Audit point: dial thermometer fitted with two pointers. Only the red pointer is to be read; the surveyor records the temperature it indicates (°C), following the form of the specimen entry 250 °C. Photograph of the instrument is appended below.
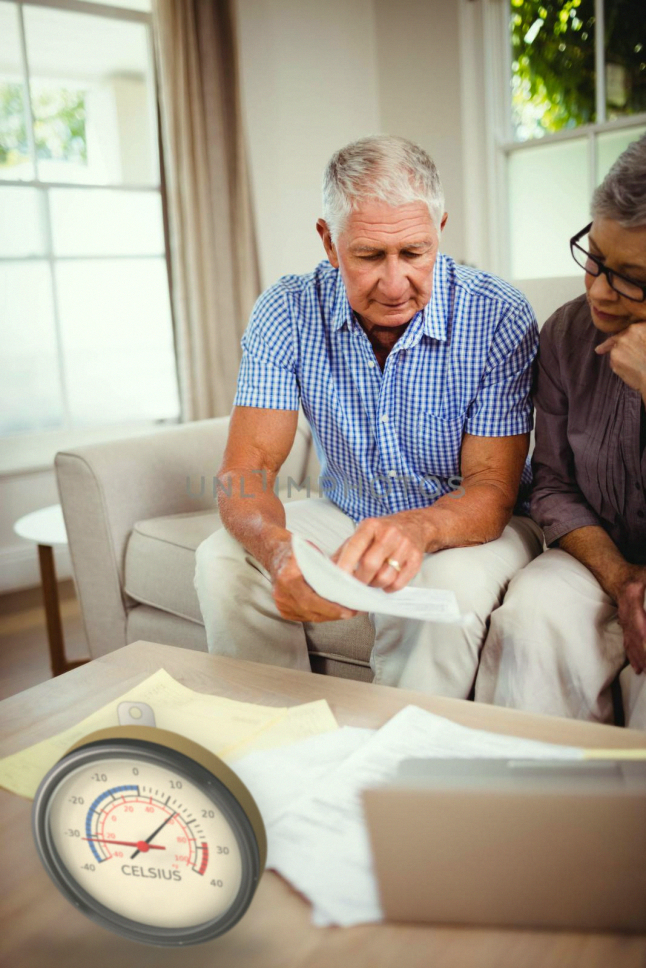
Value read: -30 °C
